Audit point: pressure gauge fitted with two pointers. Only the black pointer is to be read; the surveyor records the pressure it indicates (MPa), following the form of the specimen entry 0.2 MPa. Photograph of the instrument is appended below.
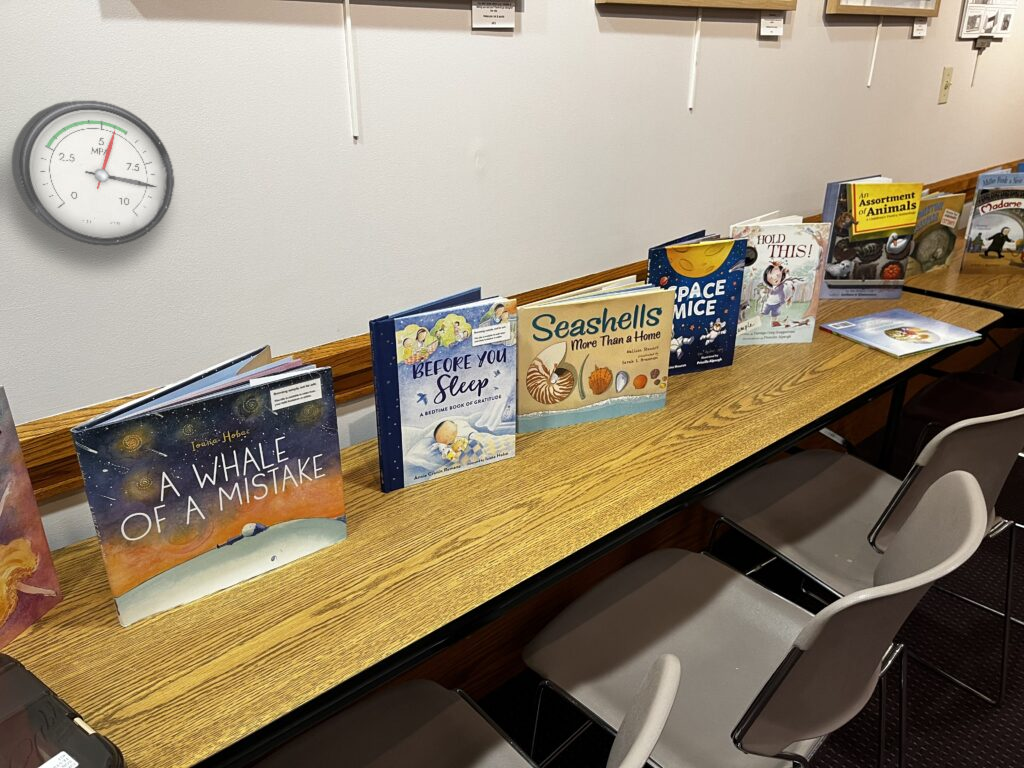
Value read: 8.5 MPa
